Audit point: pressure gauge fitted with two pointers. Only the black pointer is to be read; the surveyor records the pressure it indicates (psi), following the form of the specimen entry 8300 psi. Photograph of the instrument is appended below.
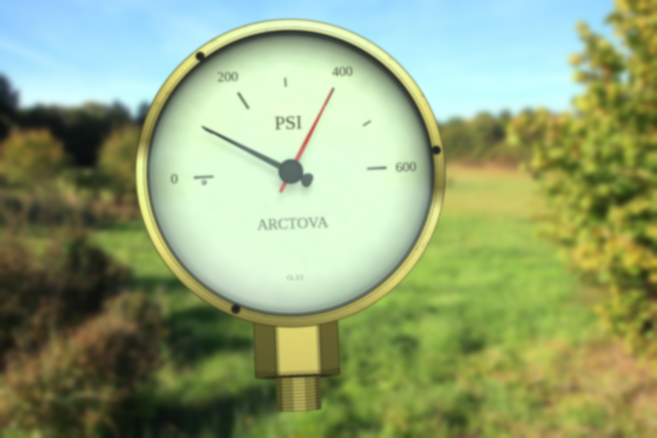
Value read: 100 psi
